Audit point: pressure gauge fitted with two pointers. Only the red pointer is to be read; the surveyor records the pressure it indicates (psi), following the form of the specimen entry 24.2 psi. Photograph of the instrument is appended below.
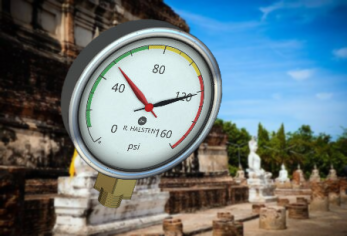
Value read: 50 psi
